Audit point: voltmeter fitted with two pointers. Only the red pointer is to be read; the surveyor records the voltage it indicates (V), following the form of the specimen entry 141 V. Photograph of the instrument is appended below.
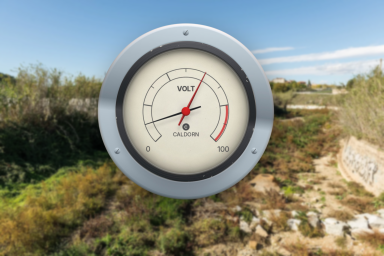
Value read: 60 V
